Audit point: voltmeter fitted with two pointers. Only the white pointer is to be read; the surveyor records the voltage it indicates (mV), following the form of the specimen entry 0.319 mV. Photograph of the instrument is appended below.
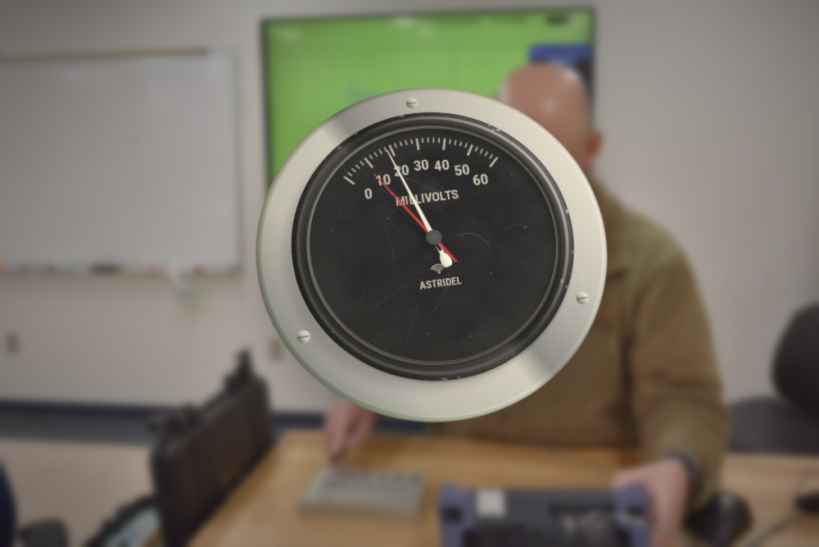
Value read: 18 mV
